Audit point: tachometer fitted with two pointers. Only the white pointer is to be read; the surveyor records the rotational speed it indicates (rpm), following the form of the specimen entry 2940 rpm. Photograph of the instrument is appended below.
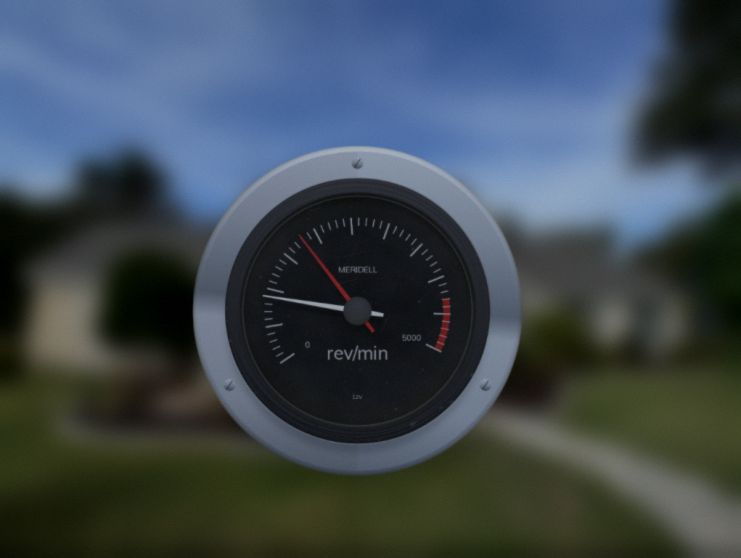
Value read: 900 rpm
